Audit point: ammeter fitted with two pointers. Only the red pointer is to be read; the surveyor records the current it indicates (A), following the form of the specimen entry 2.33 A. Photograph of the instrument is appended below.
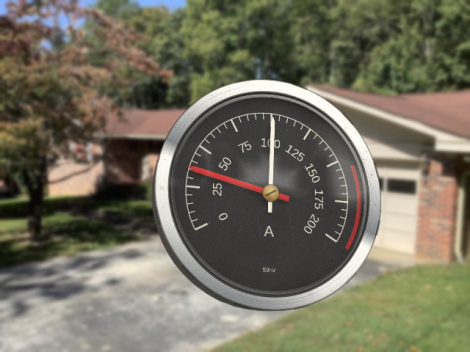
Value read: 35 A
